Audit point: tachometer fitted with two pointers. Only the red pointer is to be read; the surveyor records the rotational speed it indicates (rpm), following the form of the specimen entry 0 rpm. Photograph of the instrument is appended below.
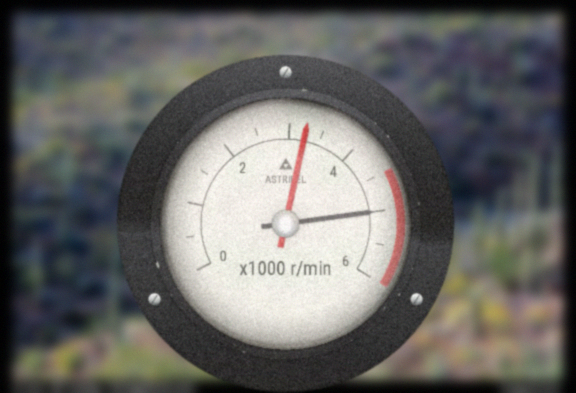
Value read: 3250 rpm
